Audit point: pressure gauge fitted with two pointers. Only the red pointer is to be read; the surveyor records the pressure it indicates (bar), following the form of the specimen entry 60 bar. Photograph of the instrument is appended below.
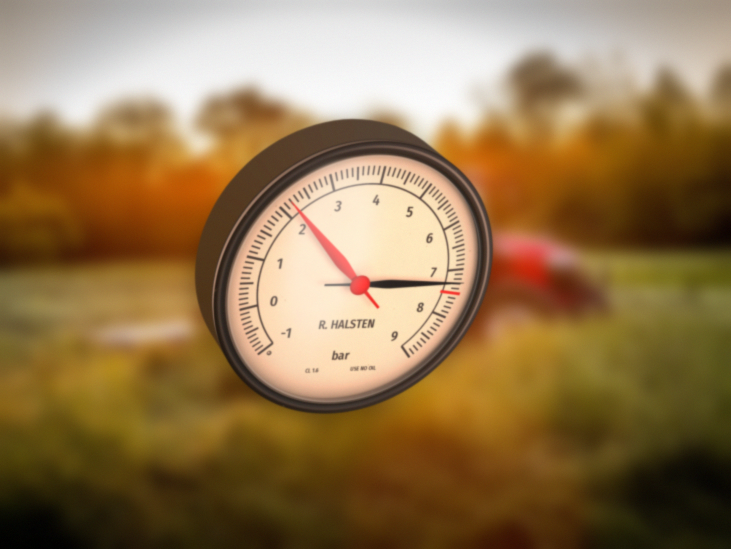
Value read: 2.2 bar
